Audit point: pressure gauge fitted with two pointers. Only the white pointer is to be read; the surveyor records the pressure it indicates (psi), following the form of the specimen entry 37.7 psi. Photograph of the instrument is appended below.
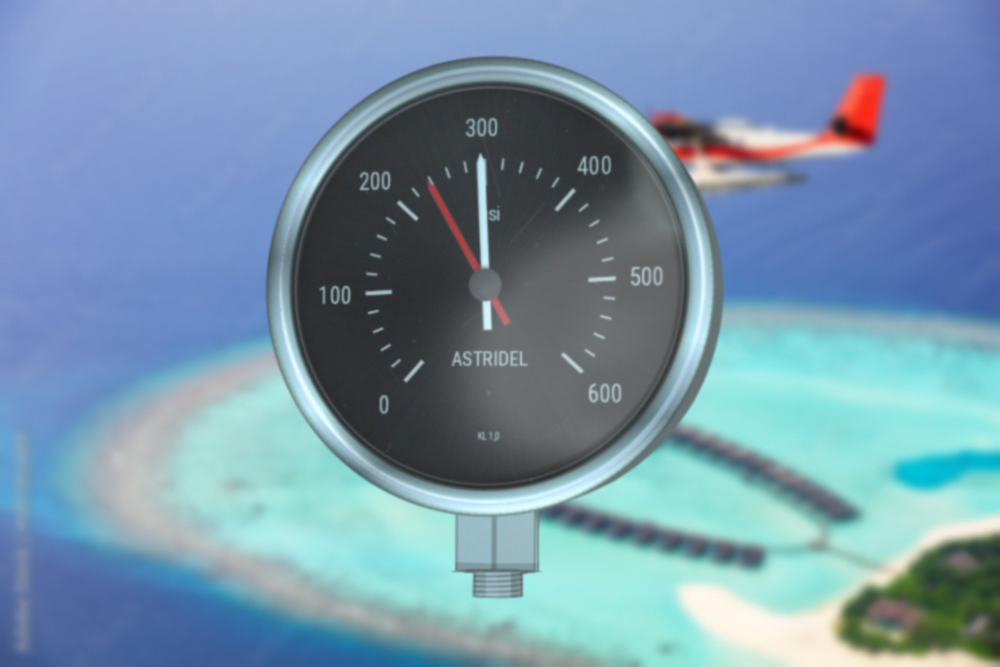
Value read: 300 psi
